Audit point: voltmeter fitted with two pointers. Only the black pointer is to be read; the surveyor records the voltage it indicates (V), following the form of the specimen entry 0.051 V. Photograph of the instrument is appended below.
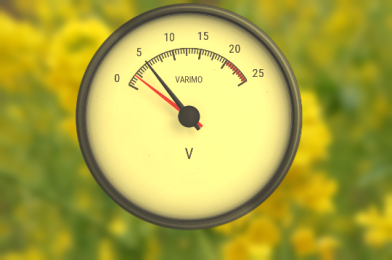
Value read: 5 V
